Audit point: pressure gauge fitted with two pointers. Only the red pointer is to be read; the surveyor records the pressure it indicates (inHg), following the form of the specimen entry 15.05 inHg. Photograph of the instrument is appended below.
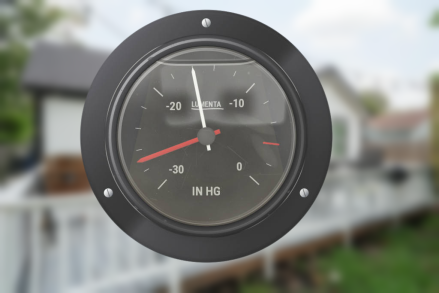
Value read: -27 inHg
